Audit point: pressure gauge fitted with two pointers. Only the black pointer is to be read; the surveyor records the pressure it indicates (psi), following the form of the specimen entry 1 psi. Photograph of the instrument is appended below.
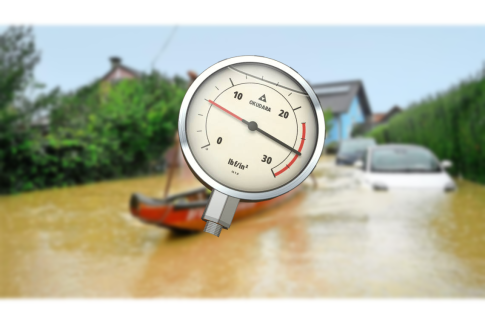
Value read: 26 psi
